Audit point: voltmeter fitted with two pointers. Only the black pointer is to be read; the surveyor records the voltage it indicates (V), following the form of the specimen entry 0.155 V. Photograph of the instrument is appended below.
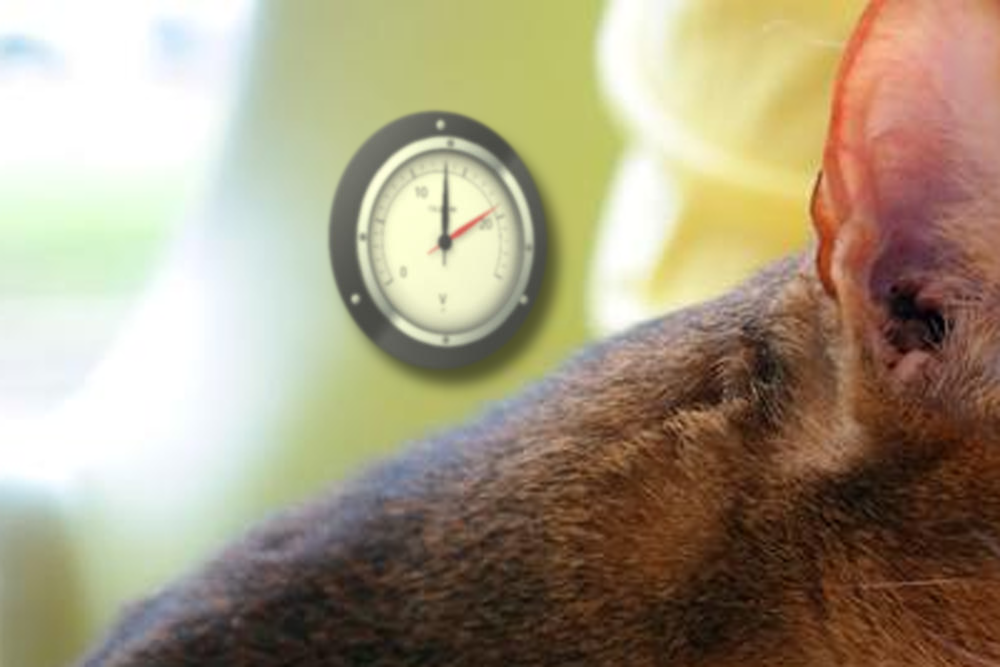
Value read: 13 V
